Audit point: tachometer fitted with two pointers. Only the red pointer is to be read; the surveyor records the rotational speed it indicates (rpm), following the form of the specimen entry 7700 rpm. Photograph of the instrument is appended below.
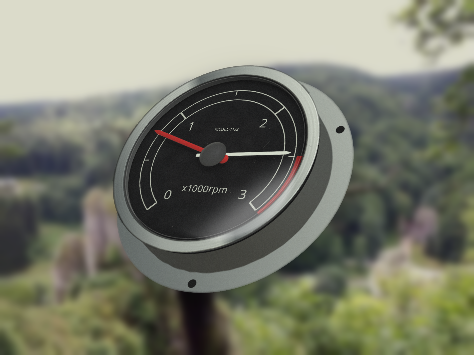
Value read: 750 rpm
